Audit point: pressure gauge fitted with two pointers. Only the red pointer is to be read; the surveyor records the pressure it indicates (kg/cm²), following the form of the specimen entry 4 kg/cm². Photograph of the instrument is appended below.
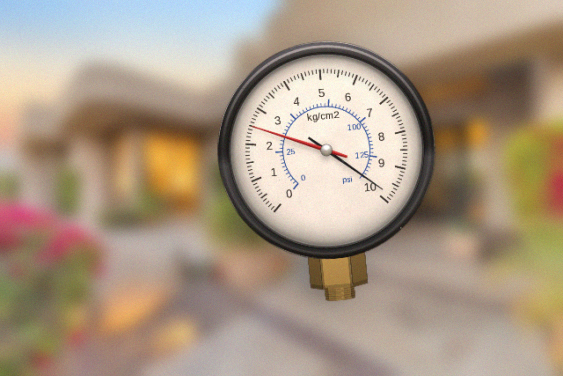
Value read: 2.5 kg/cm²
